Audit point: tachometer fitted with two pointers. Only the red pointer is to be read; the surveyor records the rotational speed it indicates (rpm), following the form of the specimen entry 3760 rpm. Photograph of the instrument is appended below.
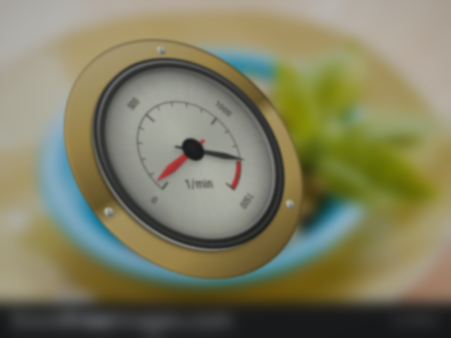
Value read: 50 rpm
